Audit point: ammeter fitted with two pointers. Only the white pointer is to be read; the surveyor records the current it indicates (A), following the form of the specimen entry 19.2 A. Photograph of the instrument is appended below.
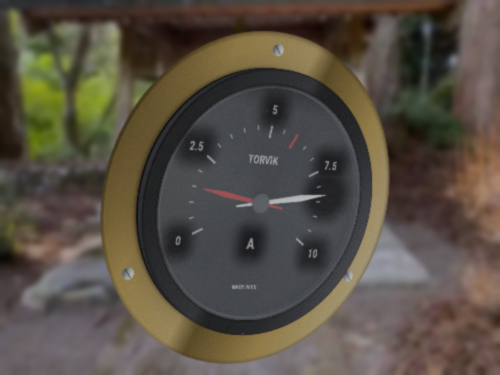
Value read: 8.25 A
